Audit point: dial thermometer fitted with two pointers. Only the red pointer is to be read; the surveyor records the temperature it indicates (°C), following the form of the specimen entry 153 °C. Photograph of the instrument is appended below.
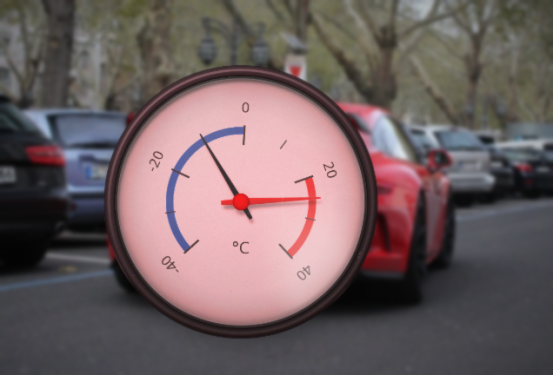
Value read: 25 °C
